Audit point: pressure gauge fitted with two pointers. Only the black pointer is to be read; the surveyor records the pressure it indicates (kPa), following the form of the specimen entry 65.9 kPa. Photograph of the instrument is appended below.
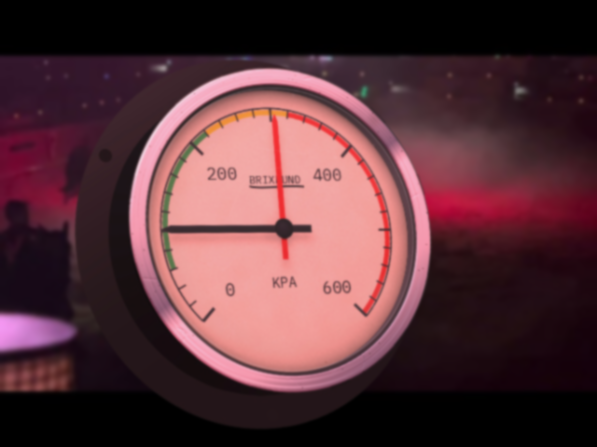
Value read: 100 kPa
